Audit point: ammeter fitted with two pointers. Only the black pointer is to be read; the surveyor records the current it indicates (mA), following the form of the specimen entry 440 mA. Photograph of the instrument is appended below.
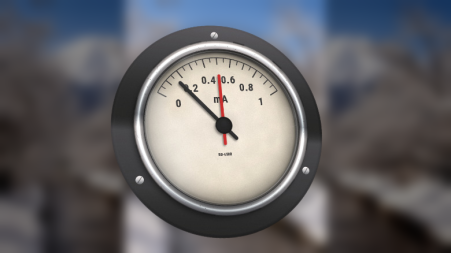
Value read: 0.15 mA
